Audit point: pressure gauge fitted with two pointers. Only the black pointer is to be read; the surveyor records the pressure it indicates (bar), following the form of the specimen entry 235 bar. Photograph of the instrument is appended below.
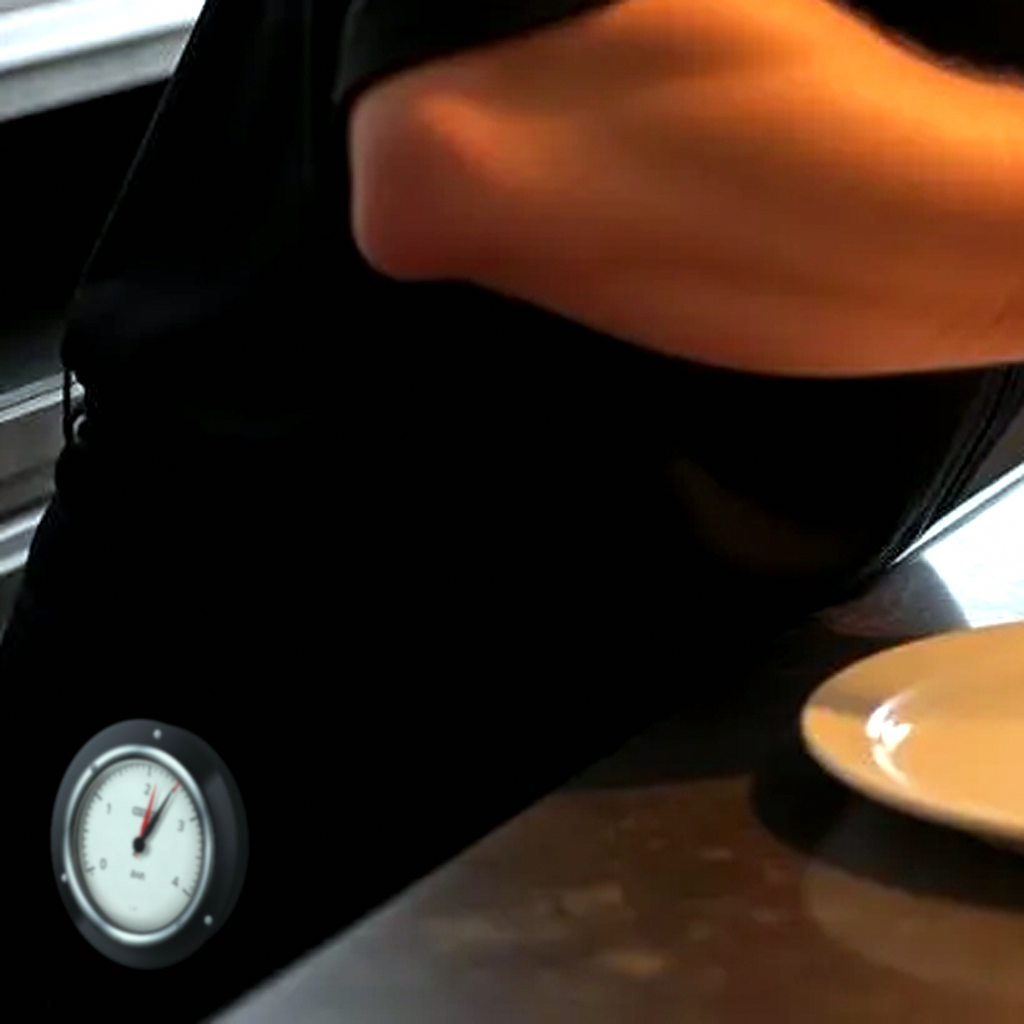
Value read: 2.5 bar
